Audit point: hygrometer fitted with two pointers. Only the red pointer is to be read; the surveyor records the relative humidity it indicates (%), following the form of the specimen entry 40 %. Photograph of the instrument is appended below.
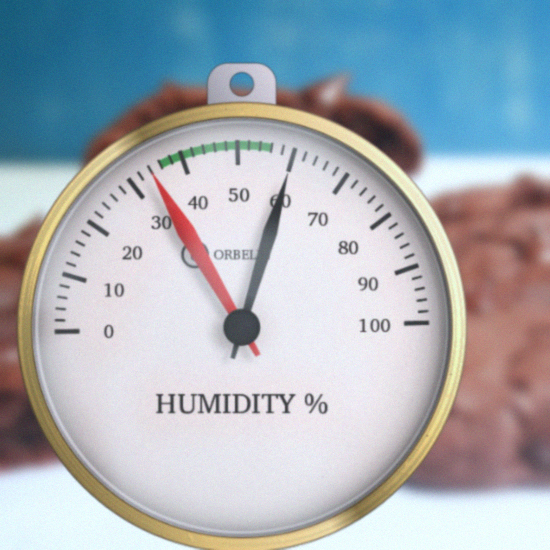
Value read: 34 %
